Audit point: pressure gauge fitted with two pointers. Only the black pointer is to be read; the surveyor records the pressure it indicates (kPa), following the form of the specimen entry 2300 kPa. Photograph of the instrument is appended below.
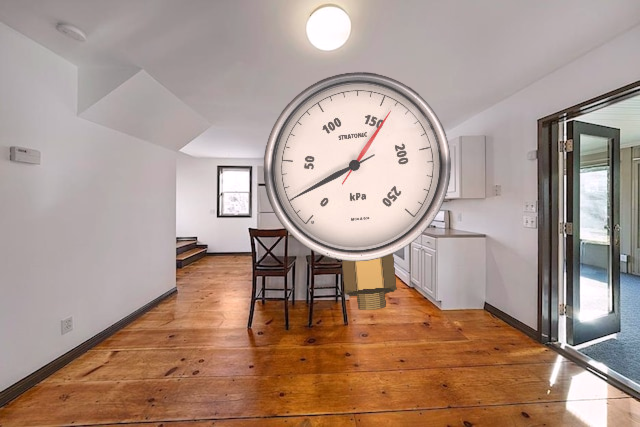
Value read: 20 kPa
